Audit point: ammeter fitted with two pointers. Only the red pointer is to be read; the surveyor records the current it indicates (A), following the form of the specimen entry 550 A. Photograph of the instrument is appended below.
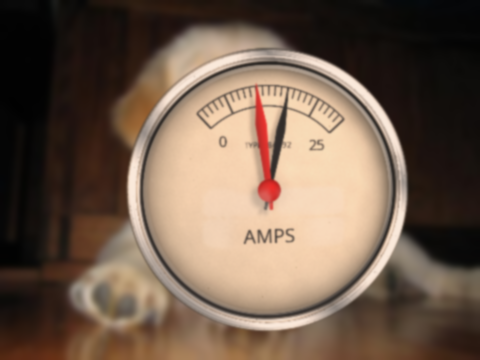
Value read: 10 A
